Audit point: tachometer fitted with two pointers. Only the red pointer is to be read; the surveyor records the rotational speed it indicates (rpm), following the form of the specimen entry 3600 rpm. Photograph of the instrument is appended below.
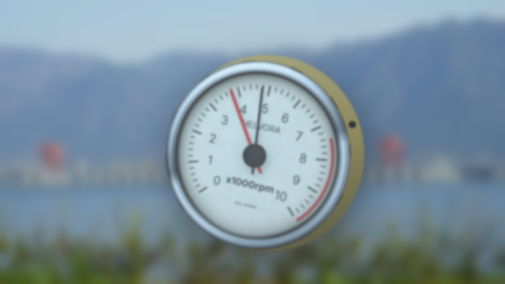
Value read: 3800 rpm
